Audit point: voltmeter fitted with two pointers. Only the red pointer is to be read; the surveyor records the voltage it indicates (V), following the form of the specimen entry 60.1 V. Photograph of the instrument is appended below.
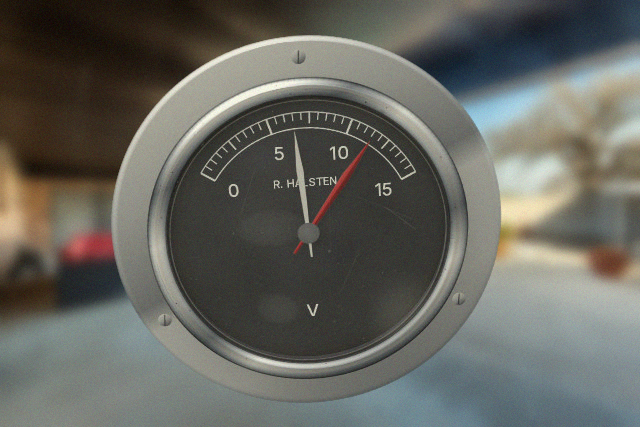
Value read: 11.5 V
